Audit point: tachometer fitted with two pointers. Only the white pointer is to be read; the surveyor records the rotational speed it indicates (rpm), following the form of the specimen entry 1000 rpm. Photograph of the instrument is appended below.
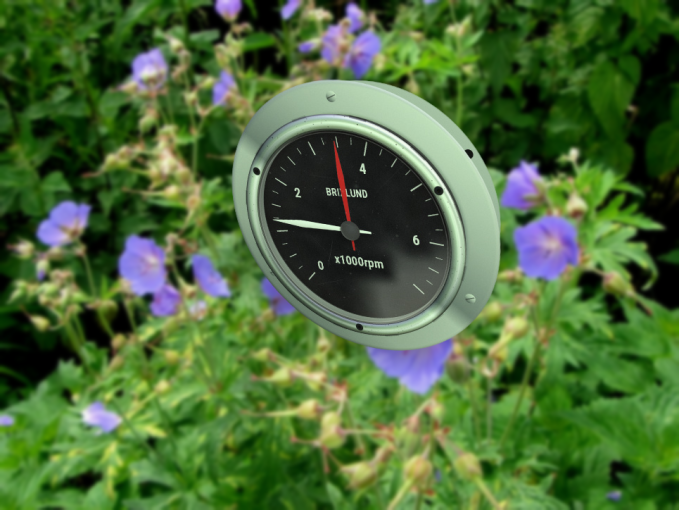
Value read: 1250 rpm
